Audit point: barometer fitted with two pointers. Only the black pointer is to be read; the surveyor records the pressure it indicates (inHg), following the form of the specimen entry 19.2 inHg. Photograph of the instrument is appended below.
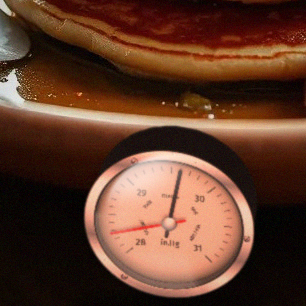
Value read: 29.6 inHg
